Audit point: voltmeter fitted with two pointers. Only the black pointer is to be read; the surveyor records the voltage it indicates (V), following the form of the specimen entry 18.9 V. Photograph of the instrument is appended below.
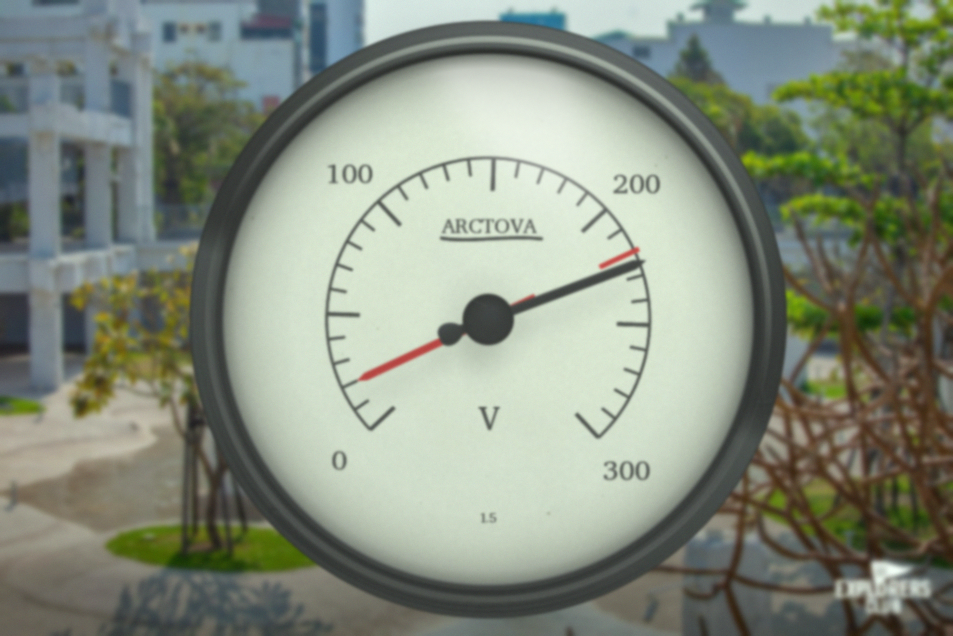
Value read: 225 V
